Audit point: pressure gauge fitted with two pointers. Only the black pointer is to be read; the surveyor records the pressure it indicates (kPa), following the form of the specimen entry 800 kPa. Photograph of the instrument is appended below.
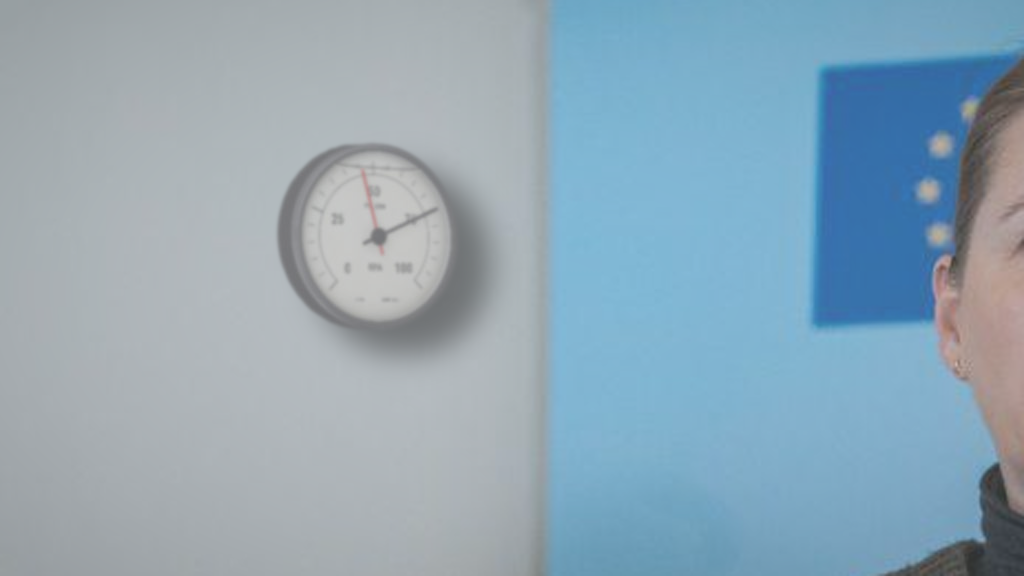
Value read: 75 kPa
